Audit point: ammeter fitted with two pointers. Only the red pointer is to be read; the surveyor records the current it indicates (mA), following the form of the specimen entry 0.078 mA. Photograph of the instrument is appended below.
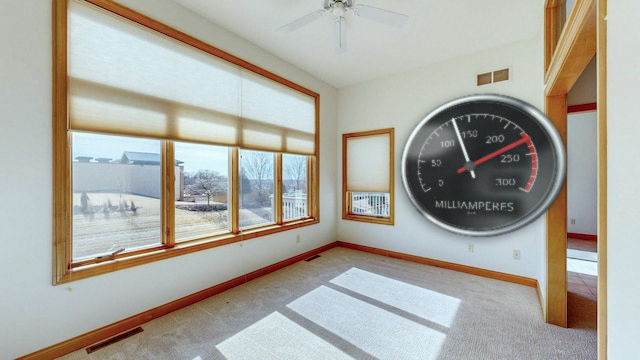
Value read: 230 mA
